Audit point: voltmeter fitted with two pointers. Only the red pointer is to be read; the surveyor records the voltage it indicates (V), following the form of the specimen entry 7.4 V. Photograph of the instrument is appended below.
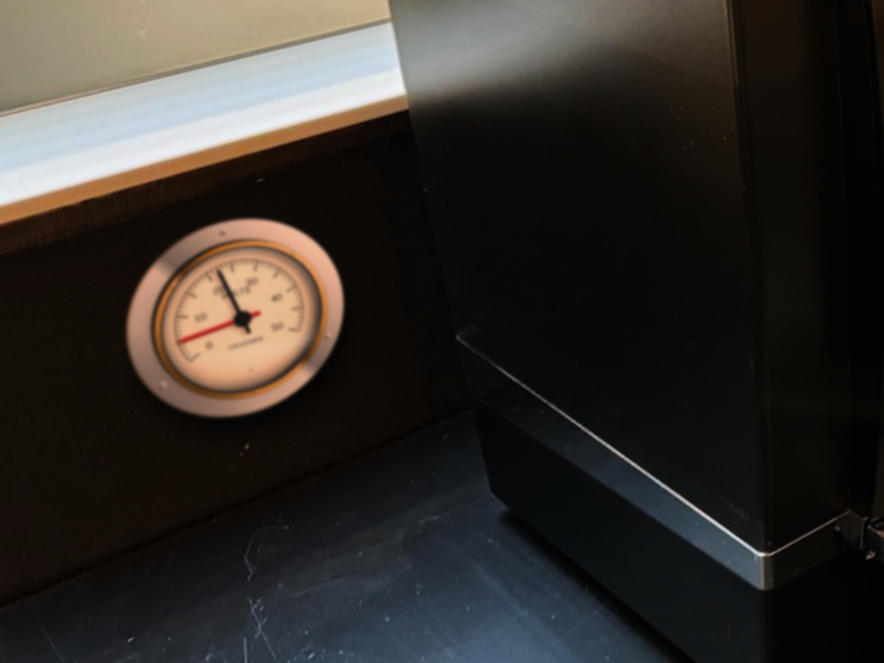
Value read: 5 V
